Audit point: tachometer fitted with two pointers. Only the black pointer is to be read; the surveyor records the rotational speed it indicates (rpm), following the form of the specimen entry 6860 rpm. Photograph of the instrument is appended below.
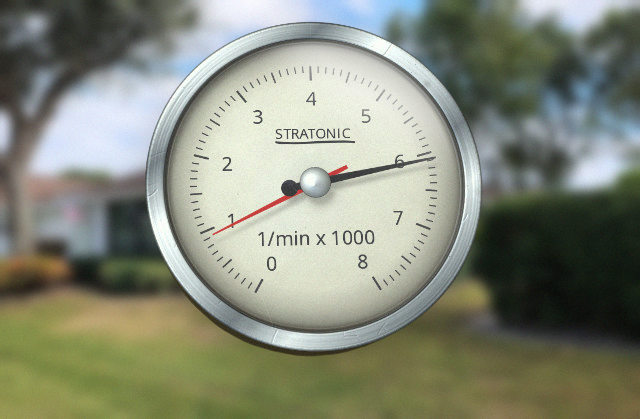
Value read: 6100 rpm
